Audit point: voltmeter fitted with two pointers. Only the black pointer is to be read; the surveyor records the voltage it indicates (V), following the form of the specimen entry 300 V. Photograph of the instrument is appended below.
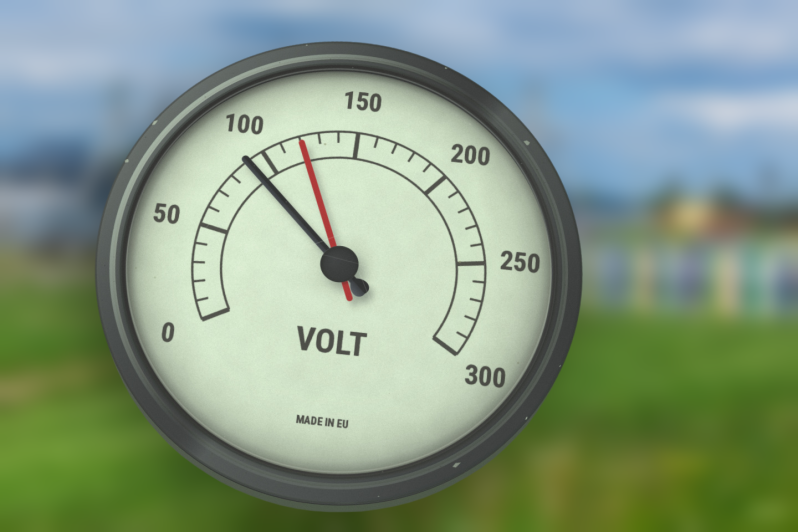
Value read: 90 V
